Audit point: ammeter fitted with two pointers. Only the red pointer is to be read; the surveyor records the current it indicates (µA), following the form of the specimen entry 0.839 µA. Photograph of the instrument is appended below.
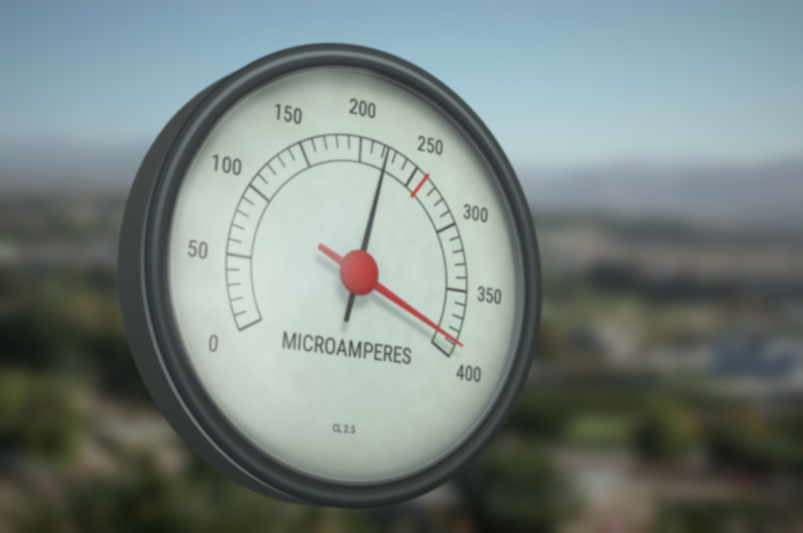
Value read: 390 µA
